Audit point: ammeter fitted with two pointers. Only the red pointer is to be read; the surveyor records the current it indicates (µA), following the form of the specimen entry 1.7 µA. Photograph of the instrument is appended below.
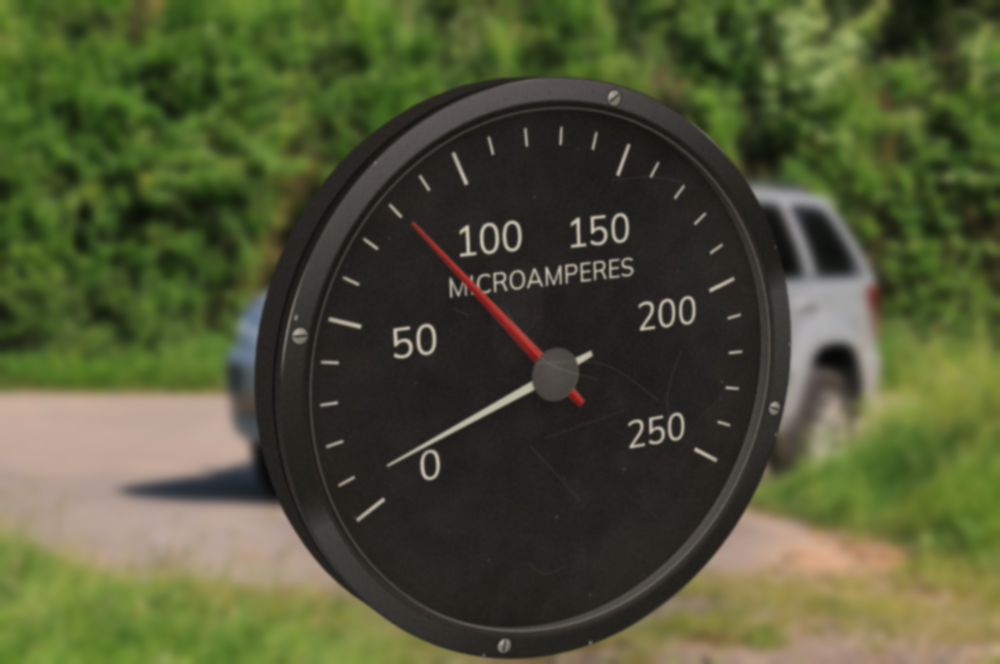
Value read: 80 µA
